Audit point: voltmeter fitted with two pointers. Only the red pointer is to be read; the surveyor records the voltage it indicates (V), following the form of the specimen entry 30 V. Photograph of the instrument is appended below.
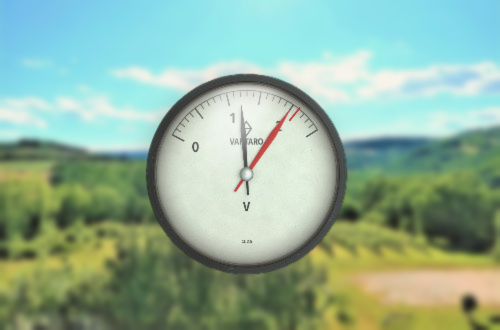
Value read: 2 V
